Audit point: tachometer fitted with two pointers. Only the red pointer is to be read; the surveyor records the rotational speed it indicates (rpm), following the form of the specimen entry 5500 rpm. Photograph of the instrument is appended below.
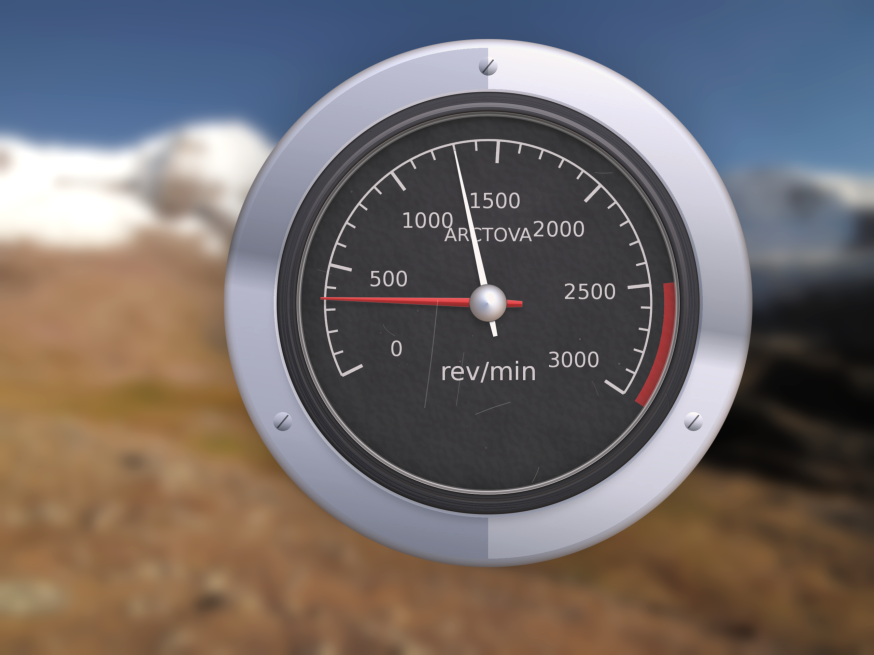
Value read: 350 rpm
